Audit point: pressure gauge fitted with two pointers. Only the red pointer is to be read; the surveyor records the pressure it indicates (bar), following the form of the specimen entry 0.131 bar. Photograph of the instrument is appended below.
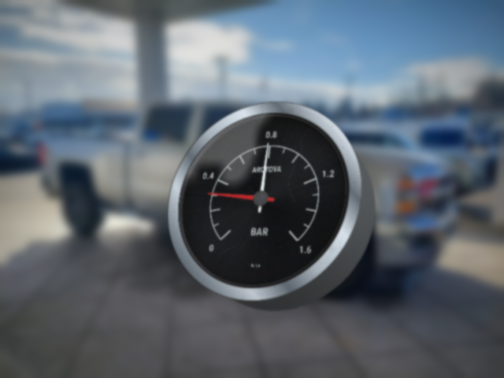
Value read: 0.3 bar
